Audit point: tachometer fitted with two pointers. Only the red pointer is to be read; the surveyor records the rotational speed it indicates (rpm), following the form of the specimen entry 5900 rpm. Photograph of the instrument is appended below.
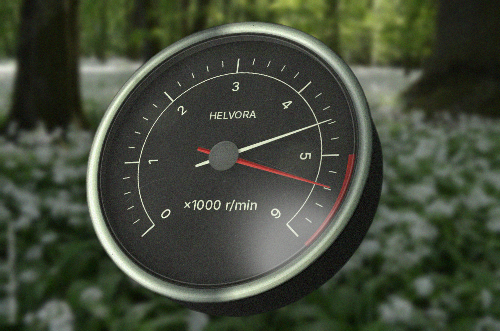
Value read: 5400 rpm
